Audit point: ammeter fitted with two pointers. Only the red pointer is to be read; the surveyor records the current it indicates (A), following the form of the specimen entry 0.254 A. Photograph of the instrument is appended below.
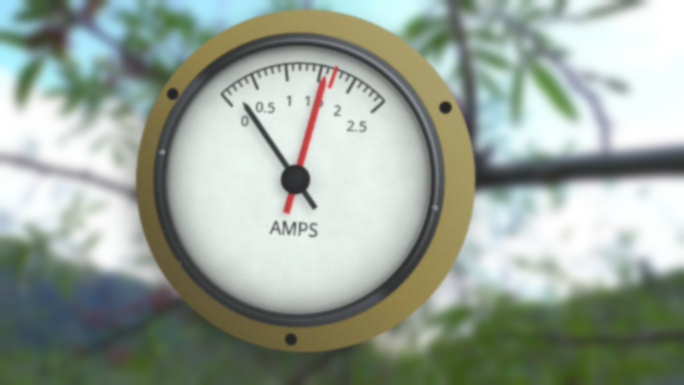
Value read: 1.6 A
